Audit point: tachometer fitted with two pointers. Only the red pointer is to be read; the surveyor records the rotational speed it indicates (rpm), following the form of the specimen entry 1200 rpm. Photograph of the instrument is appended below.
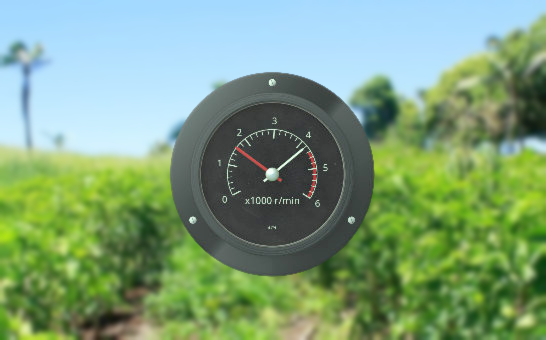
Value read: 1600 rpm
